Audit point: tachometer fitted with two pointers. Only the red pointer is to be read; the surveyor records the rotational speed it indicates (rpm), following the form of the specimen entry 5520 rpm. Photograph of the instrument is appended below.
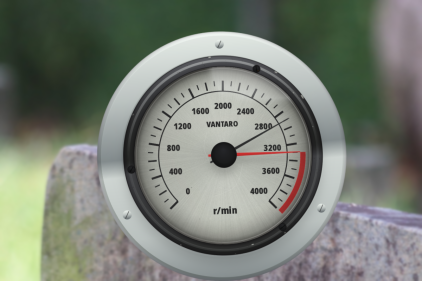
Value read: 3300 rpm
